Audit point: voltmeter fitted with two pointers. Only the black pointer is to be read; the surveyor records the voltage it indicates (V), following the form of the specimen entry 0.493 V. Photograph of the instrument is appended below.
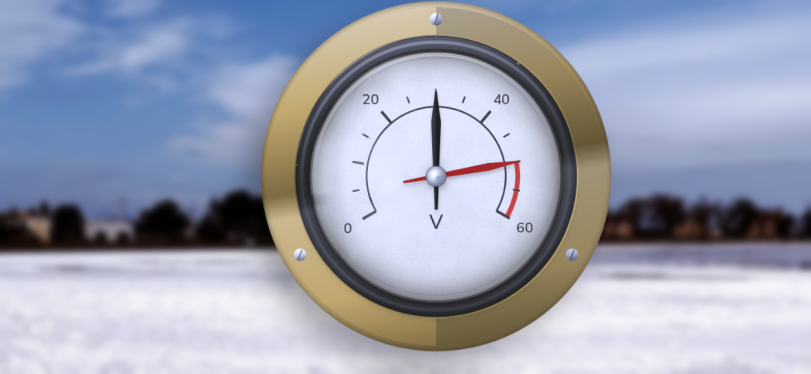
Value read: 30 V
